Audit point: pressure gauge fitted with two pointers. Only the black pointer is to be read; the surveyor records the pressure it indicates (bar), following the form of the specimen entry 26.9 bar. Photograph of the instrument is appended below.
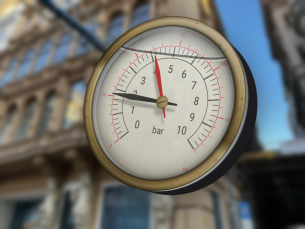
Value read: 1.8 bar
